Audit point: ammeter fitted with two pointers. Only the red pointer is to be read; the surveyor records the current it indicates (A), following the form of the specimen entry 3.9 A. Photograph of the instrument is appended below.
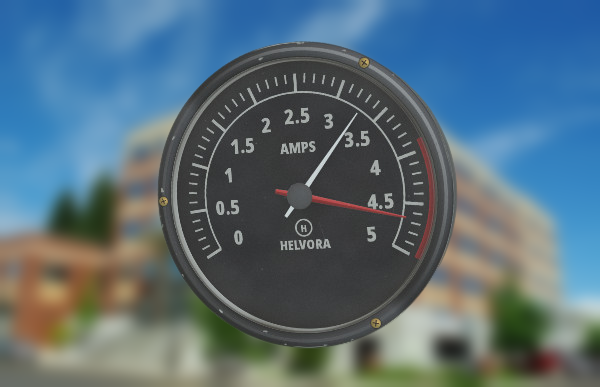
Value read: 4.65 A
